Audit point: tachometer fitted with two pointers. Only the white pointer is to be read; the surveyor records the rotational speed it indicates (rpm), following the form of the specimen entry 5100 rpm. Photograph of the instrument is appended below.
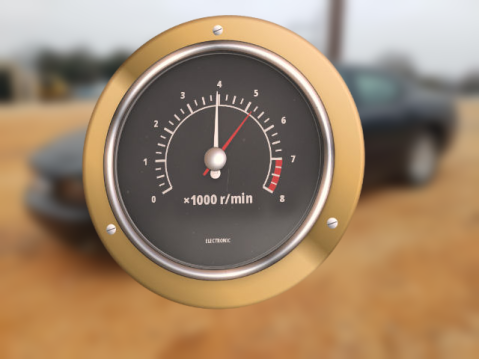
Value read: 4000 rpm
